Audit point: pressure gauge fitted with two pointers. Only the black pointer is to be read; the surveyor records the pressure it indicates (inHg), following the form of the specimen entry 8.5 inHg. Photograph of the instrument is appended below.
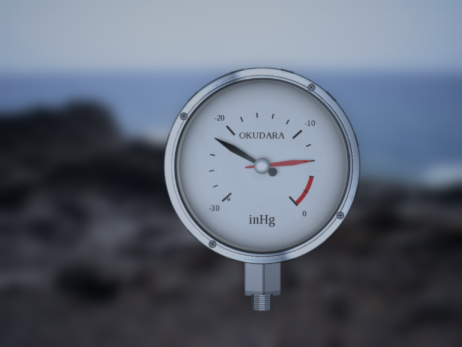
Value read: -22 inHg
